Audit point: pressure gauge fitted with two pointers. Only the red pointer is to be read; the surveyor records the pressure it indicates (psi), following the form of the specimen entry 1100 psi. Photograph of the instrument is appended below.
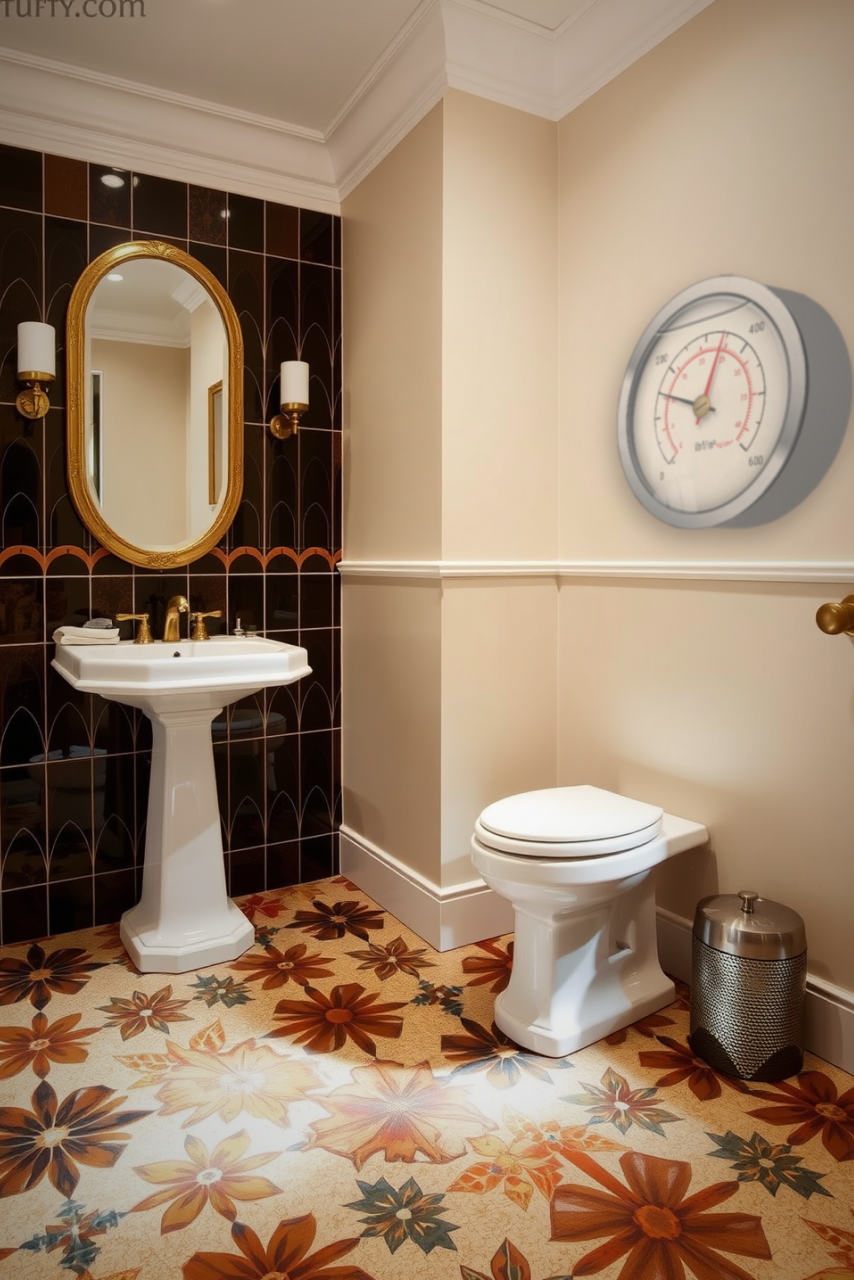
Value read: 350 psi
